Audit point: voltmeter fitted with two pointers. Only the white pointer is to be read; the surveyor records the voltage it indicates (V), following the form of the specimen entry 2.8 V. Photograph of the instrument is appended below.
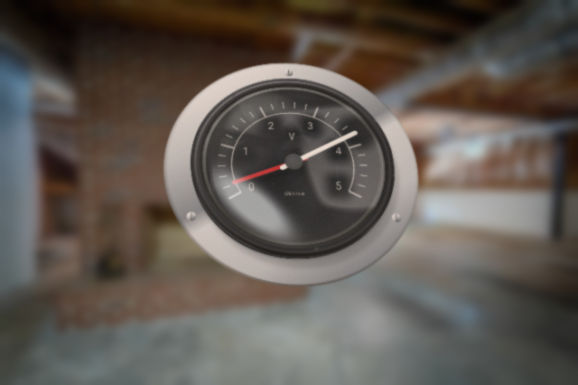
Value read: 3.8 V
